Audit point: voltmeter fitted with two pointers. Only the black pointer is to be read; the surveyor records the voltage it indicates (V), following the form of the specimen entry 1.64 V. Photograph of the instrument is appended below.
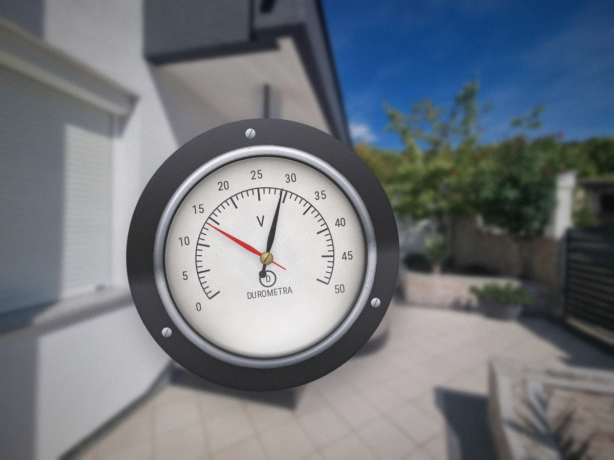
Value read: 29 V
